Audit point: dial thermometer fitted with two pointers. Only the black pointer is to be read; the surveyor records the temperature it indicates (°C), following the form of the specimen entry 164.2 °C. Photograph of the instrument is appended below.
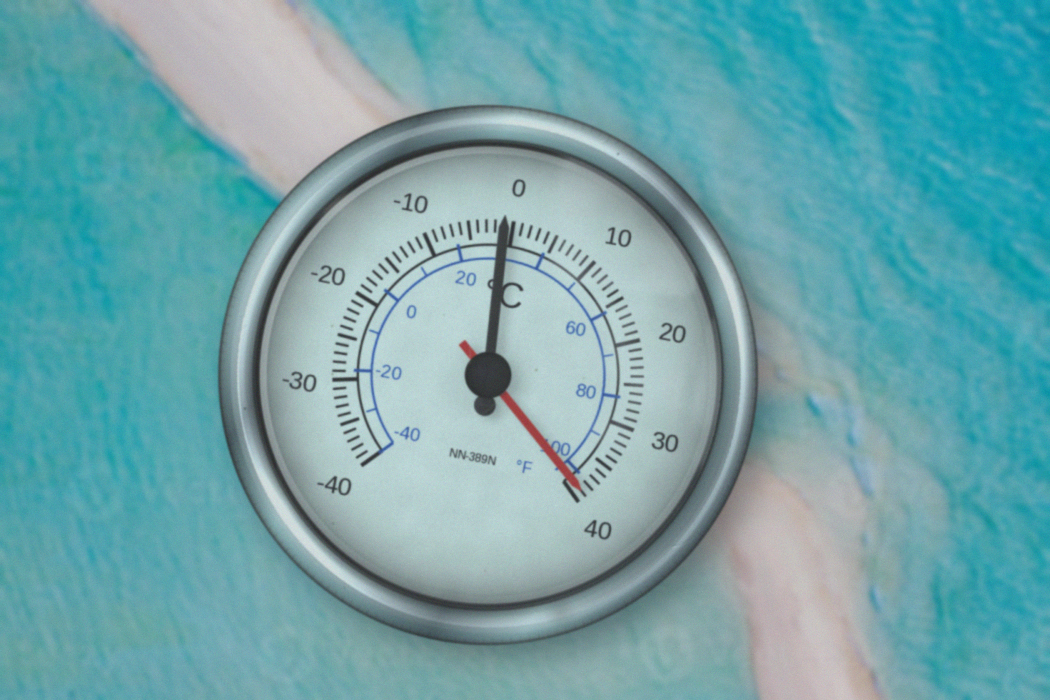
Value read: -1 °C
